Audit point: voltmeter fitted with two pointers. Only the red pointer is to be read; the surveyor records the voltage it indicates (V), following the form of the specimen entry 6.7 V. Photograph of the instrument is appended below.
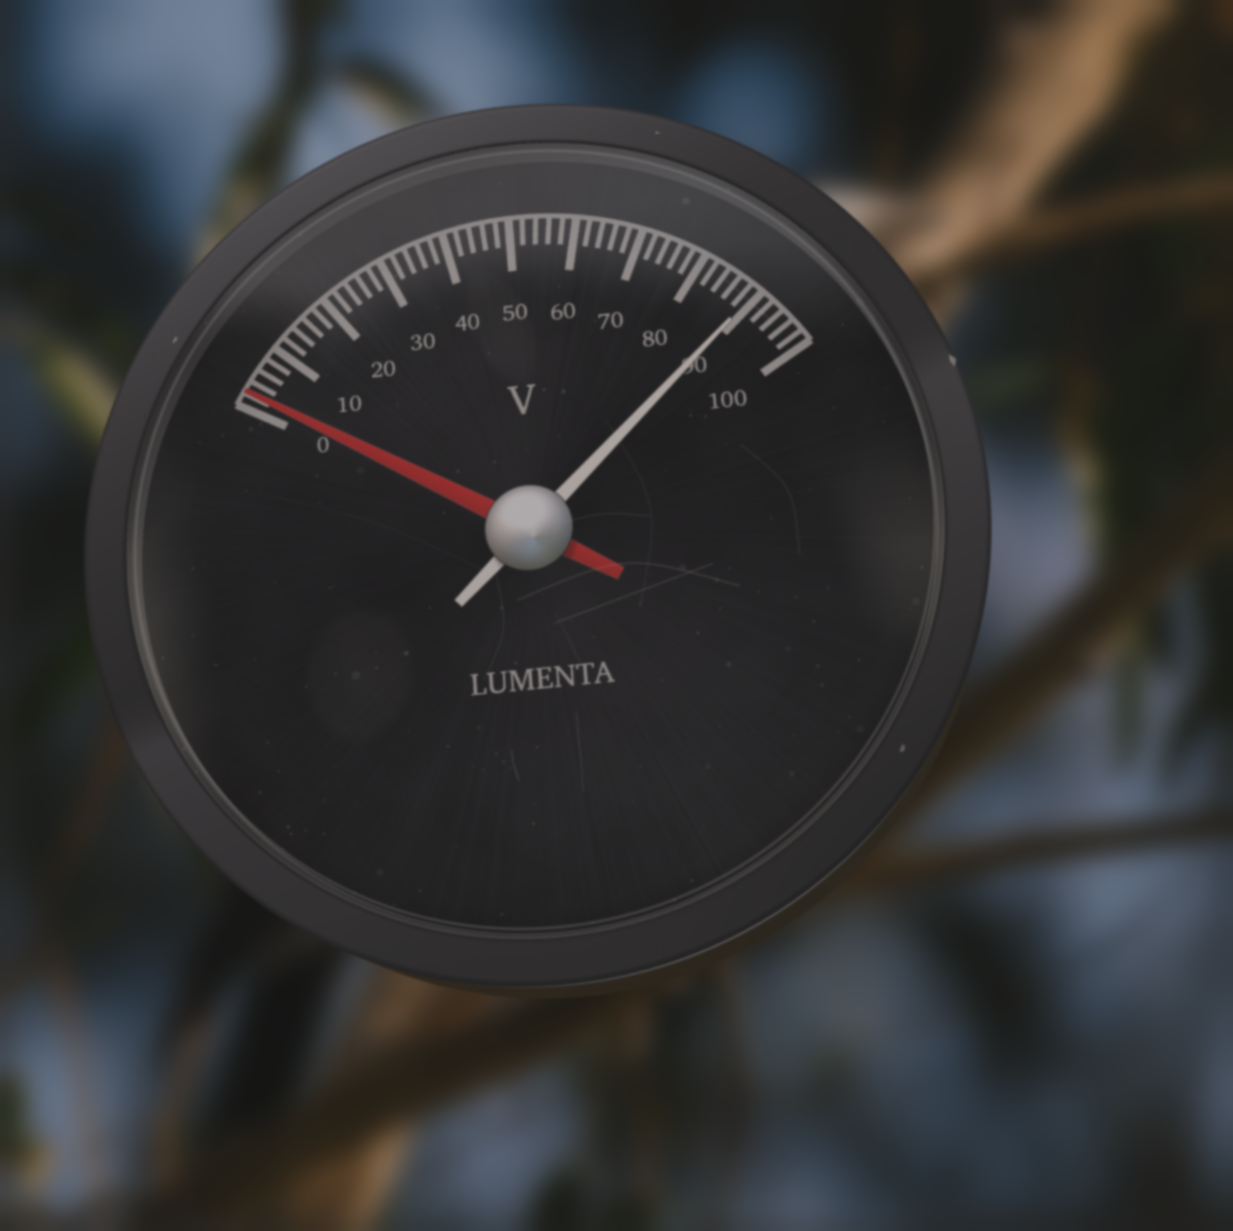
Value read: 2 V
